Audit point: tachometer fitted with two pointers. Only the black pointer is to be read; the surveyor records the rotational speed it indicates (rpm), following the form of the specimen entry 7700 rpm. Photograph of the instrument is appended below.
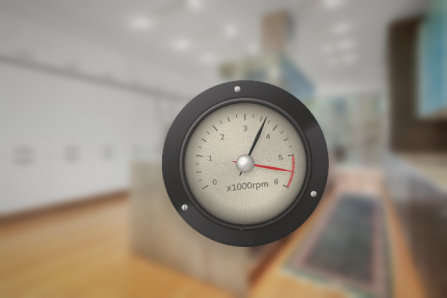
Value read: 3625 rpm
